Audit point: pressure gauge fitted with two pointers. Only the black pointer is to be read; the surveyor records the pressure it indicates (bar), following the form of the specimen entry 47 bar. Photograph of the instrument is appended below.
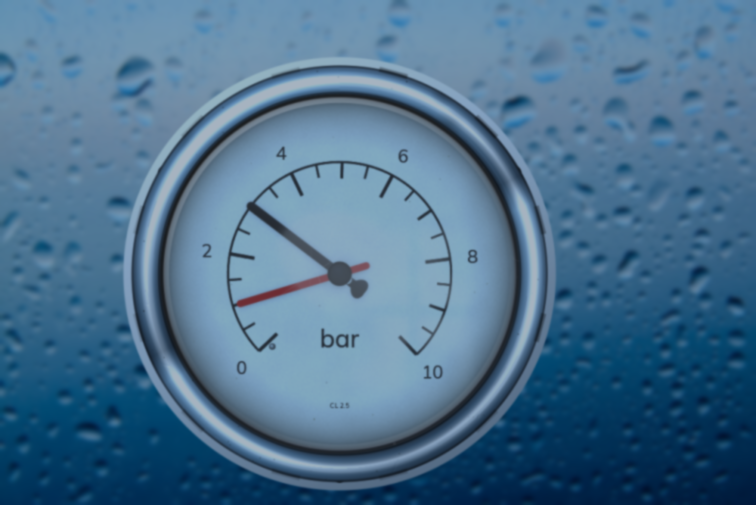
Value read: 3 bar
